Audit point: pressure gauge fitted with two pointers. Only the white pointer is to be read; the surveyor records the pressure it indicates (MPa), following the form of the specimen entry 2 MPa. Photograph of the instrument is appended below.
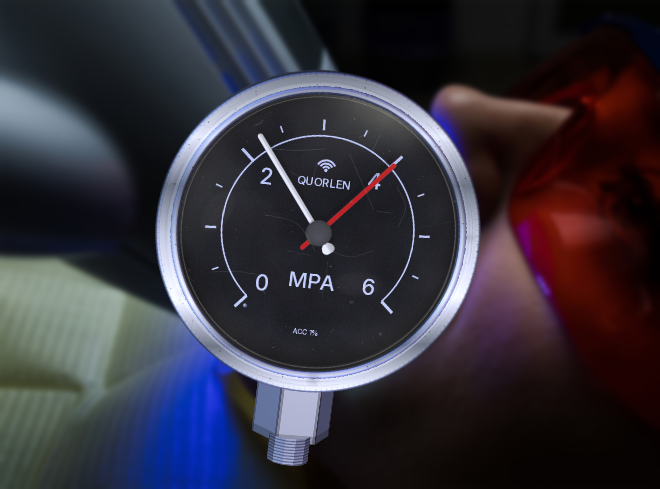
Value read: 2.25 MPa
